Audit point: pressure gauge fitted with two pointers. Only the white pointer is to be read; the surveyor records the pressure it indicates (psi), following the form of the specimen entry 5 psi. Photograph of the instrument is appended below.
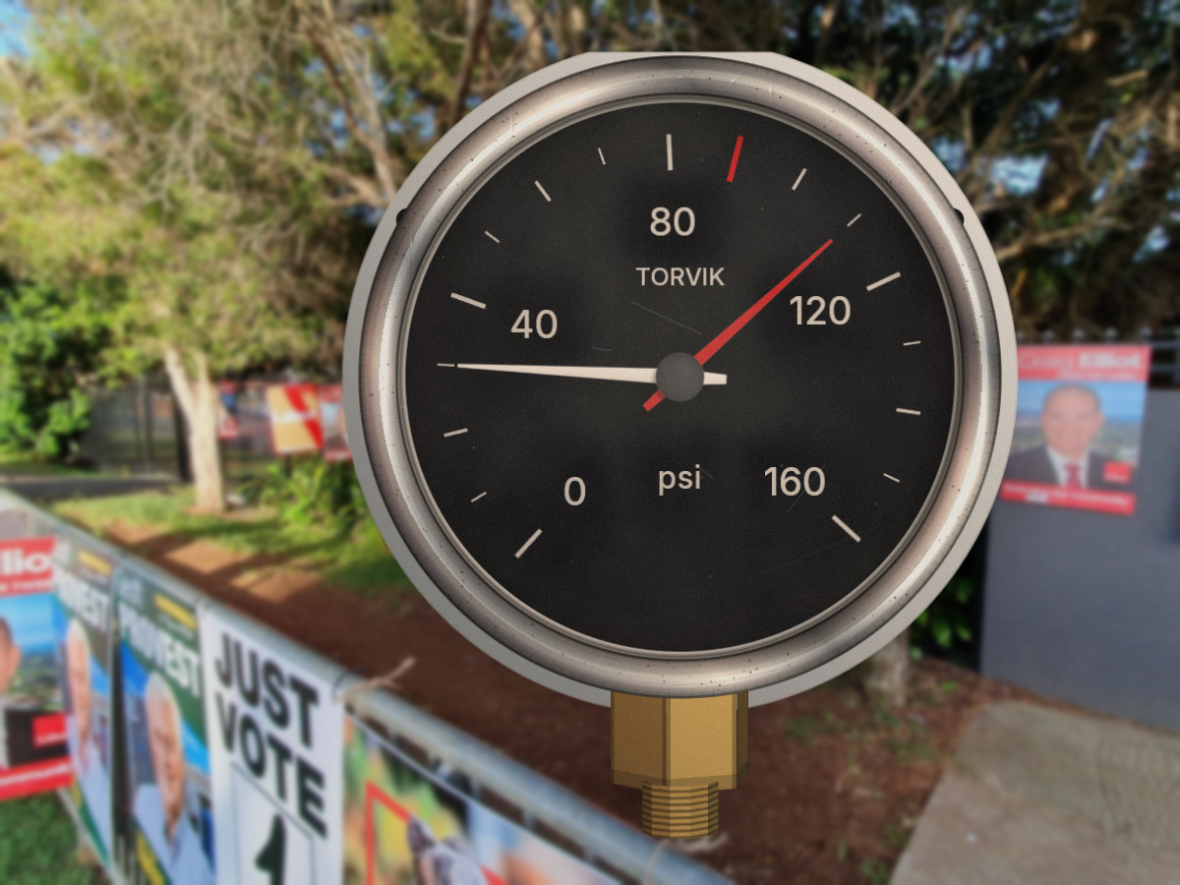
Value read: 30 psi
